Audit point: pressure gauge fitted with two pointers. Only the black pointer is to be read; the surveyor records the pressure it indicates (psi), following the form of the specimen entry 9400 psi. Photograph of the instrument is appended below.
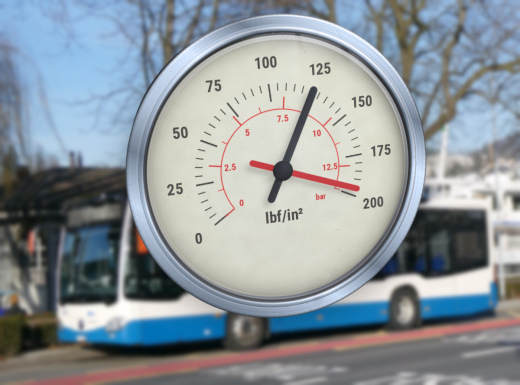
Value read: 125 psi
